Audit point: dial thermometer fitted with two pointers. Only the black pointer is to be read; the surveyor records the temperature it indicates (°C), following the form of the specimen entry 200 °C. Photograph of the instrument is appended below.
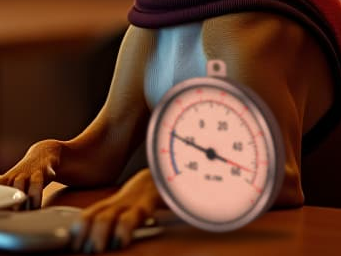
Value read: -20 °C
